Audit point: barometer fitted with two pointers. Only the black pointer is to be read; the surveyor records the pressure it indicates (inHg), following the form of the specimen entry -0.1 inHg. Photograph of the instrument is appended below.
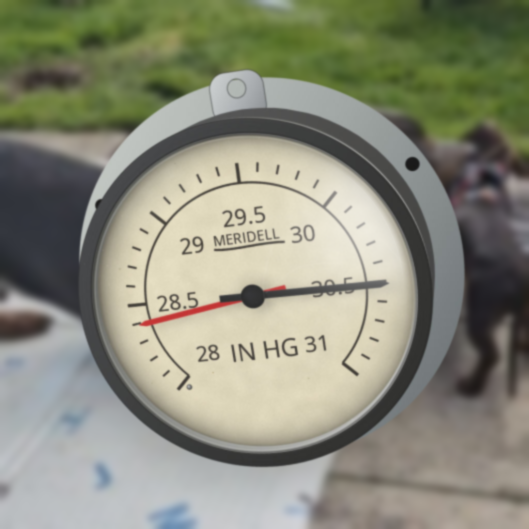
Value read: 30.5 inHg
